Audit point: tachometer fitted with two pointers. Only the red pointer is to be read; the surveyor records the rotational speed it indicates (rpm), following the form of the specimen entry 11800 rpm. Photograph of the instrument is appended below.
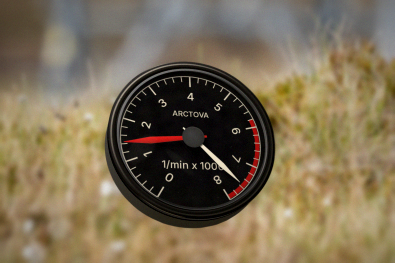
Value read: 1400 rpm
